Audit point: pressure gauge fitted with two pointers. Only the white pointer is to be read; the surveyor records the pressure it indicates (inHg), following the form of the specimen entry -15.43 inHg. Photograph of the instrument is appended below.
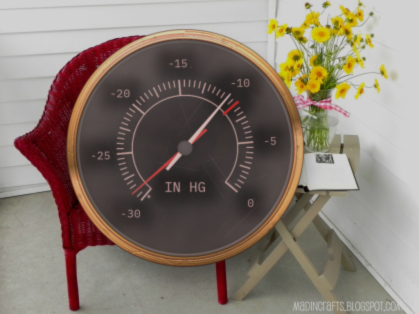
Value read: -10 inHg
